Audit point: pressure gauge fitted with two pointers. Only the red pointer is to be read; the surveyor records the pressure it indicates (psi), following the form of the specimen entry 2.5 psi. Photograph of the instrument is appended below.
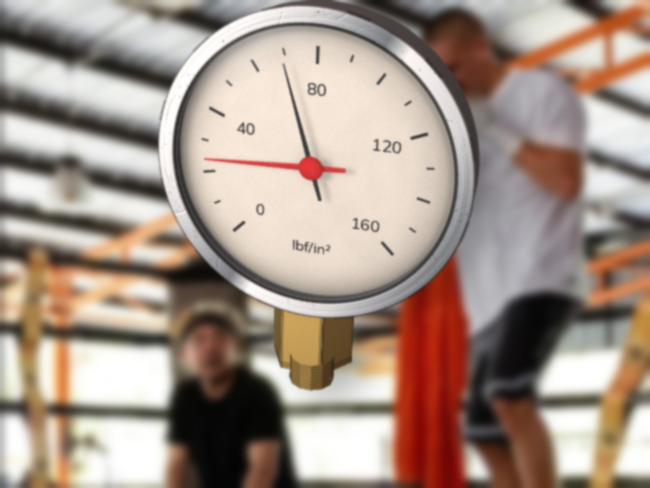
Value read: 25 psi
